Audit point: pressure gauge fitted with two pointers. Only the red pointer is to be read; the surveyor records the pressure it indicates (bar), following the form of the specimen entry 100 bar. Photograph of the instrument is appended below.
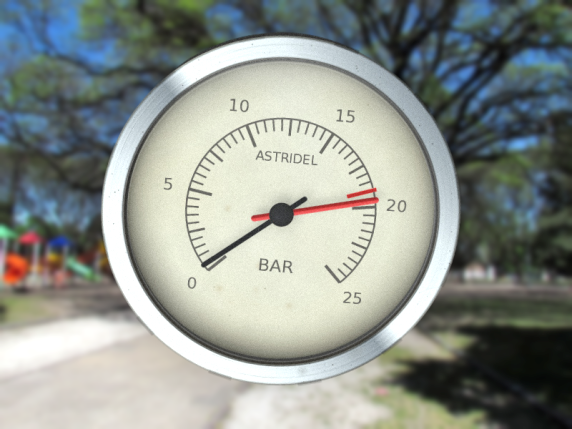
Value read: 19.5 bar
